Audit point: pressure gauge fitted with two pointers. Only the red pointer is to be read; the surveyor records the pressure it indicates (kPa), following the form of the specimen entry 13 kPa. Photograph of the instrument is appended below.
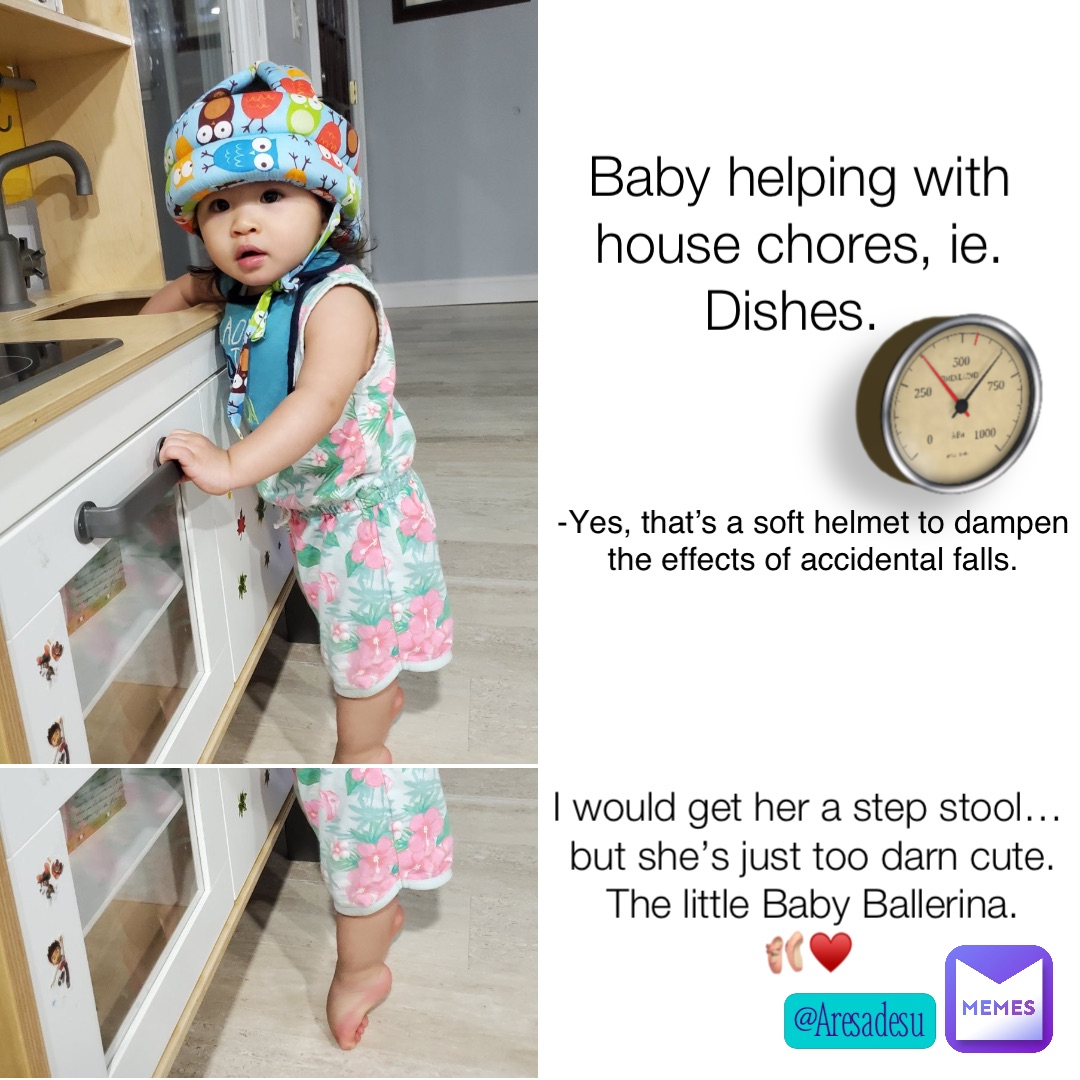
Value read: 350 kPa
